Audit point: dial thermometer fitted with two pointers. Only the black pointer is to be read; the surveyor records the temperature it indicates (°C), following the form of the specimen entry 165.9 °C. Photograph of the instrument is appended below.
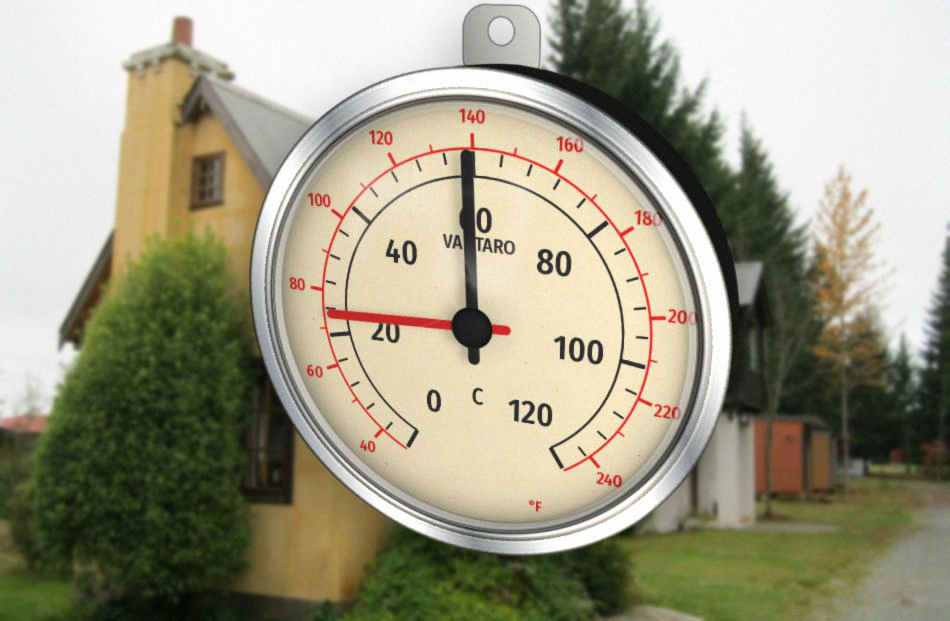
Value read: 60 °C
